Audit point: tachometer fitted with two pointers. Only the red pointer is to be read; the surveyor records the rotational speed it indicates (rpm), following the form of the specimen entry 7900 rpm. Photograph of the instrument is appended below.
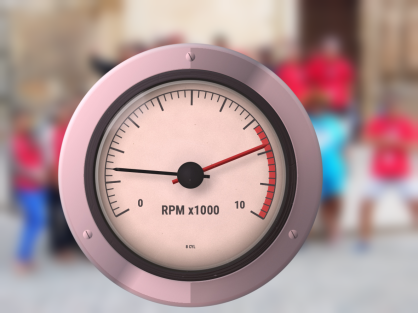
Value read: 7800 rpm
